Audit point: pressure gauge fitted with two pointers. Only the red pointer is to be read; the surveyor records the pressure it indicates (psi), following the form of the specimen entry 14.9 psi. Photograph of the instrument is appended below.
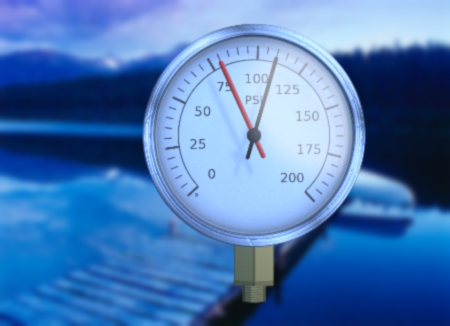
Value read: 80 psi
